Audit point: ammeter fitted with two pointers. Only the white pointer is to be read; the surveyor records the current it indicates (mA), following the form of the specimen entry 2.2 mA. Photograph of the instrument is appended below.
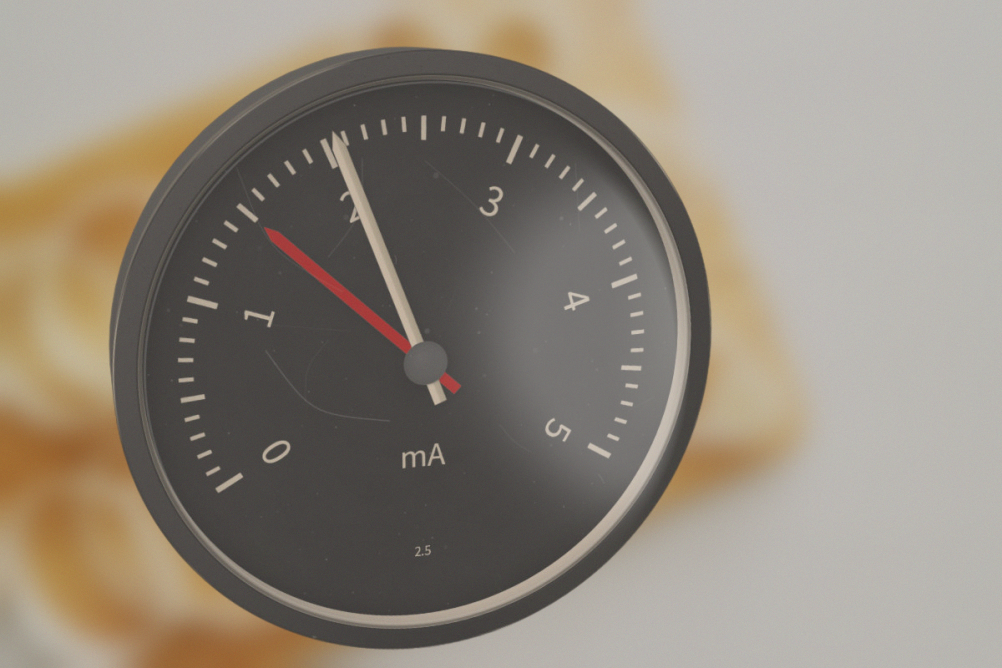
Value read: 2.05 mA
